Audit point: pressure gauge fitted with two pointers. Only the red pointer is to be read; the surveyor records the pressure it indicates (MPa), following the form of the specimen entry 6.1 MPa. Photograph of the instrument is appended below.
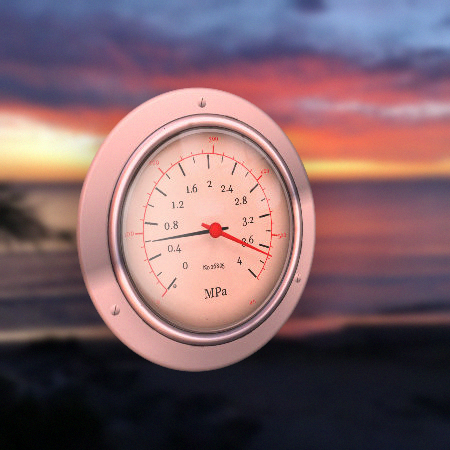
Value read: 3.7 MPa
